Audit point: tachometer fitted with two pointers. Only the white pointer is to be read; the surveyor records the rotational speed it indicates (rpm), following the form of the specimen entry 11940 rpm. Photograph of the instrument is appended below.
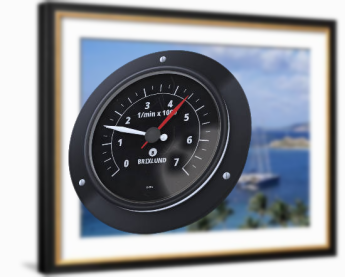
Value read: 1500 rpm
